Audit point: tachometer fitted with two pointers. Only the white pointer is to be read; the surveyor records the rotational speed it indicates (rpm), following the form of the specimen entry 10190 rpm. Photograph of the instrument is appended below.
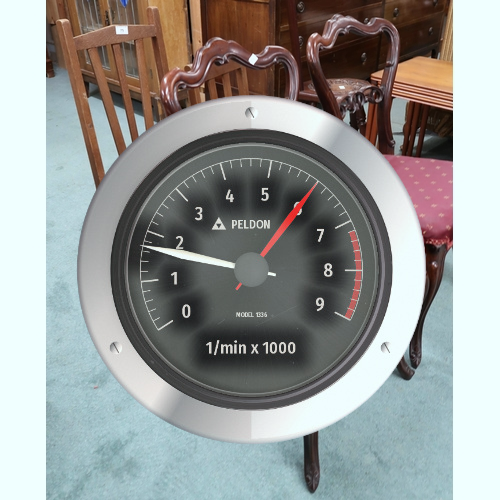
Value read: 1700 rpm
